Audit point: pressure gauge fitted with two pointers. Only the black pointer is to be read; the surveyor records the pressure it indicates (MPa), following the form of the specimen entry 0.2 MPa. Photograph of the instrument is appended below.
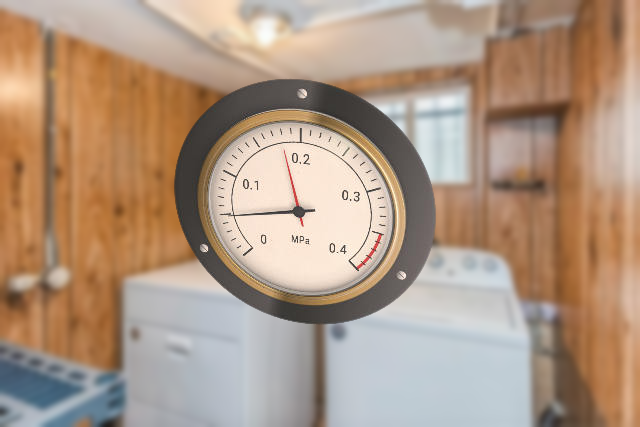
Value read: 0.05 MPa
